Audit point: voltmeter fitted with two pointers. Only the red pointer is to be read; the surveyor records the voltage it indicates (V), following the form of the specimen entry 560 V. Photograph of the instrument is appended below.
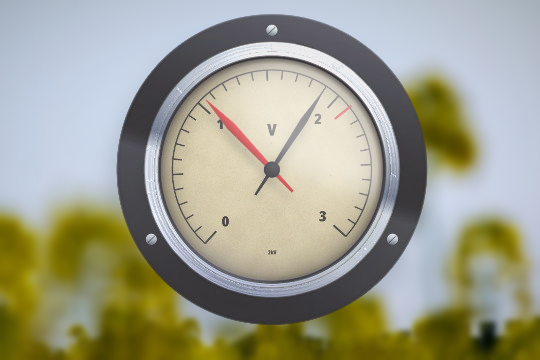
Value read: 1.05 V
